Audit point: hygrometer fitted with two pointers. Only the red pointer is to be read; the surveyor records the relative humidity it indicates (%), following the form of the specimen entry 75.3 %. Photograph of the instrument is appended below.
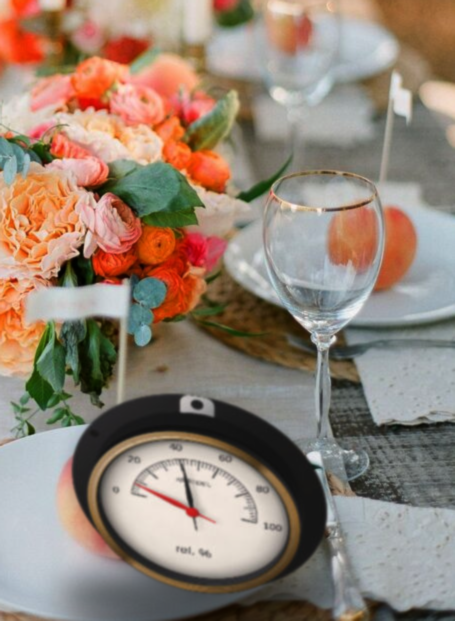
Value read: 10 %
